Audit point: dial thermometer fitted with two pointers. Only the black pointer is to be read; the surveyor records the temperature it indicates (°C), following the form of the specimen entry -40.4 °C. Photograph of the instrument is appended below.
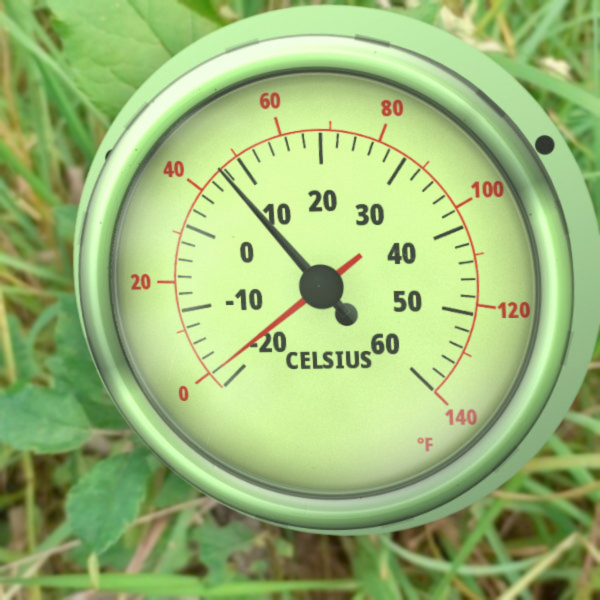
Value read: 8 °C
